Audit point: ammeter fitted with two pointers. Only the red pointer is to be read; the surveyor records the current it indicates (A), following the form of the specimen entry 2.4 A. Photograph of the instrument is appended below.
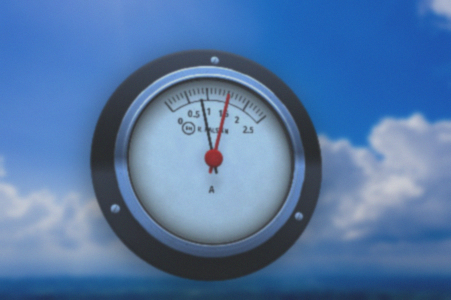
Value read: 1.5 A
